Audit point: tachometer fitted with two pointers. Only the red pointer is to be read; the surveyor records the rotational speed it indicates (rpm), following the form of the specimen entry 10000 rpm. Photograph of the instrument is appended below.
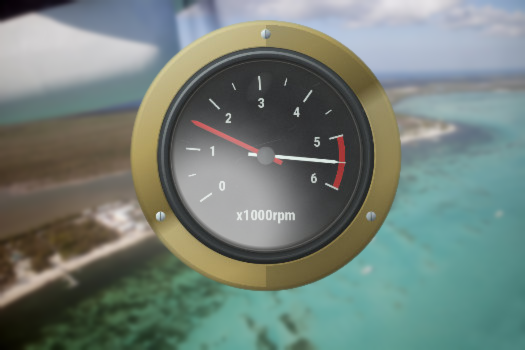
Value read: 1500 rpm
